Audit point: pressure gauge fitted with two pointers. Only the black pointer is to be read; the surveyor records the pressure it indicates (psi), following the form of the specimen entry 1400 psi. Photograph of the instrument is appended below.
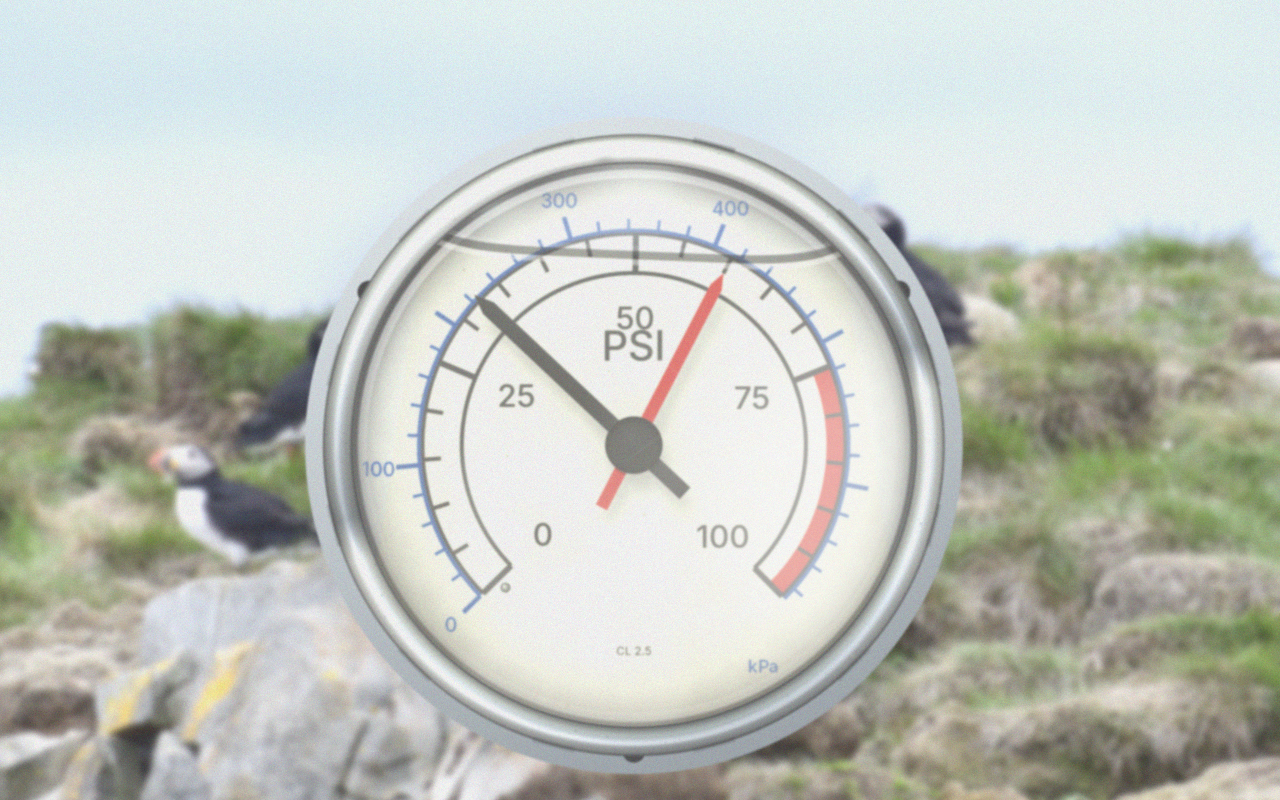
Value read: 32.5 psi
